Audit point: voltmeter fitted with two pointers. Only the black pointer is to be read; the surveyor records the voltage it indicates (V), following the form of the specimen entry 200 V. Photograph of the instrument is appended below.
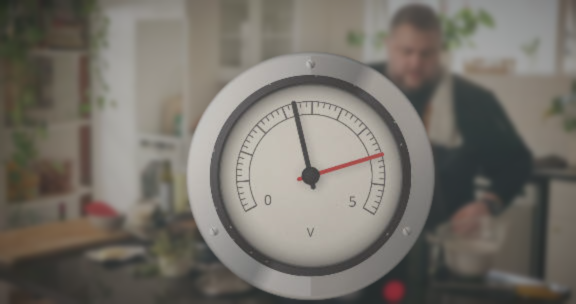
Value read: 2.2 V
